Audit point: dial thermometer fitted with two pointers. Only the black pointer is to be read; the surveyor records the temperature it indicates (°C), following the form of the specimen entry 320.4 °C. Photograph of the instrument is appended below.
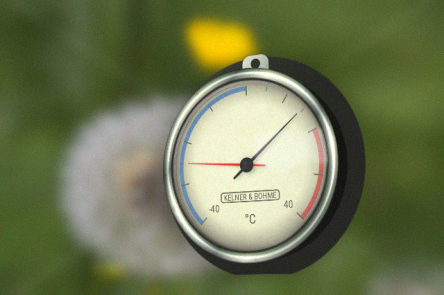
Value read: 15 °C
